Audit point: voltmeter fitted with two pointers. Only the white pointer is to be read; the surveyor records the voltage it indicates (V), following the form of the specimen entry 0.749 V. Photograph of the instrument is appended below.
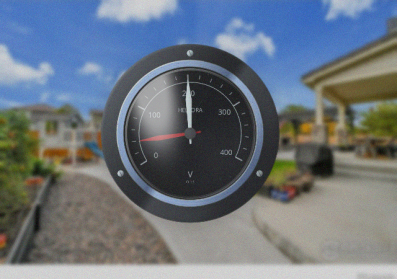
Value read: 200 V
